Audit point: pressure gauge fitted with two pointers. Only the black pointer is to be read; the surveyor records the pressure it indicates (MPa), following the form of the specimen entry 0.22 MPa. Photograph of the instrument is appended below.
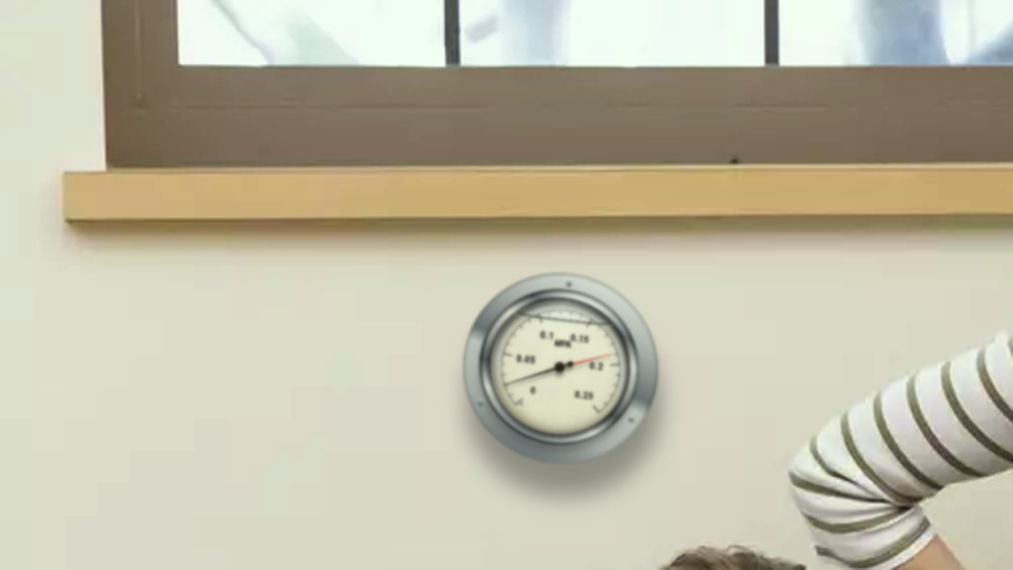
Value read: 0.02 MPa
